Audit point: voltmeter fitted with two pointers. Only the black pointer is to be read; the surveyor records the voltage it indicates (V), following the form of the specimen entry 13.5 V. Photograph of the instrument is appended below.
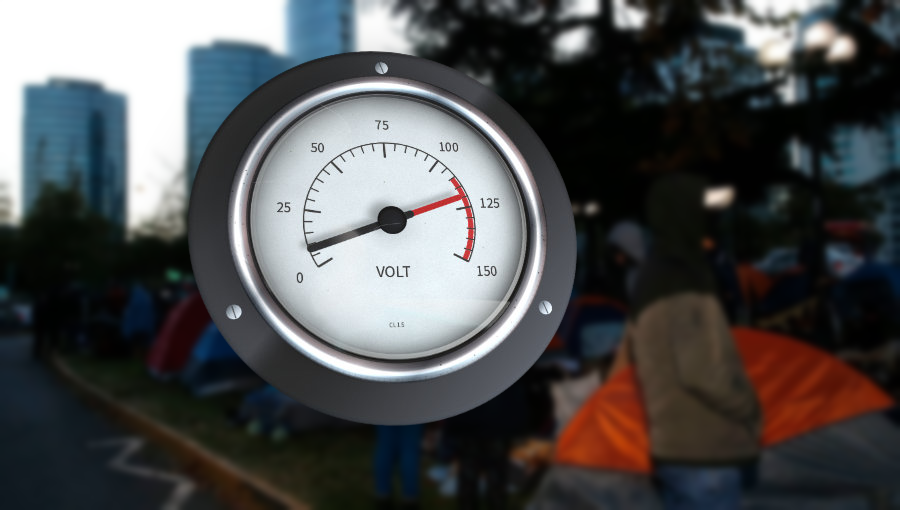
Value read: 7.5 V
